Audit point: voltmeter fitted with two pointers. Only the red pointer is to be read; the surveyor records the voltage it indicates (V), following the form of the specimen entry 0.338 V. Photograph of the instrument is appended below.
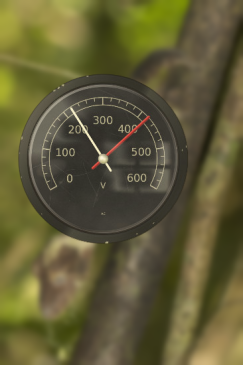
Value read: 420 V
